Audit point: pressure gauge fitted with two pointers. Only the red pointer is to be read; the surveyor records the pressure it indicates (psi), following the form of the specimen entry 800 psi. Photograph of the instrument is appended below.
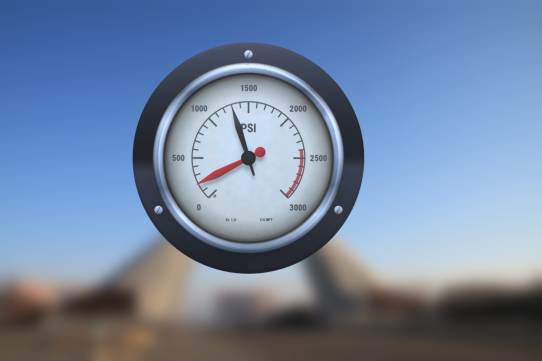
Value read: 200 psi
